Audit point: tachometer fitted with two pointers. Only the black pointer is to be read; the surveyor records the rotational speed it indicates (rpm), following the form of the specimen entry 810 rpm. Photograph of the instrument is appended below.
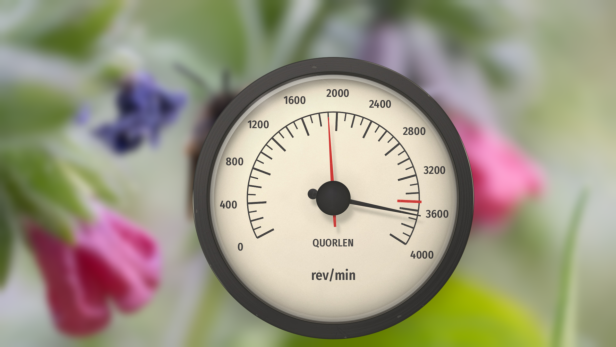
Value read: 3650 rpm
